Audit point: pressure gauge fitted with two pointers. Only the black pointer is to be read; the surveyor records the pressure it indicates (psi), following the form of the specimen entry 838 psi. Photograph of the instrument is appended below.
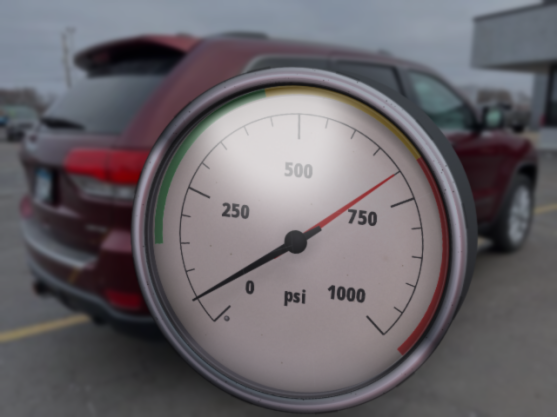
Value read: 50 psi
